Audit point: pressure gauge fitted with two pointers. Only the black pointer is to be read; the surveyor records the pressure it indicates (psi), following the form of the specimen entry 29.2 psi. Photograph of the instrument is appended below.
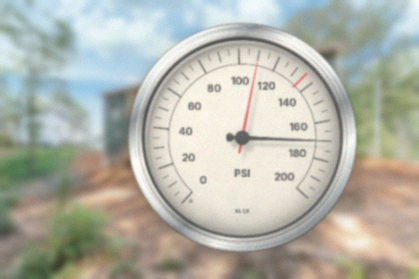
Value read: 170 psi
